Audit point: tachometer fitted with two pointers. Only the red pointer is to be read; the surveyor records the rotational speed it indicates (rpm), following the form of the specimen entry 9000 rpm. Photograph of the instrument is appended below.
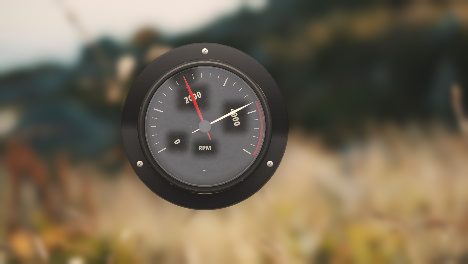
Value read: 2000 rpm
